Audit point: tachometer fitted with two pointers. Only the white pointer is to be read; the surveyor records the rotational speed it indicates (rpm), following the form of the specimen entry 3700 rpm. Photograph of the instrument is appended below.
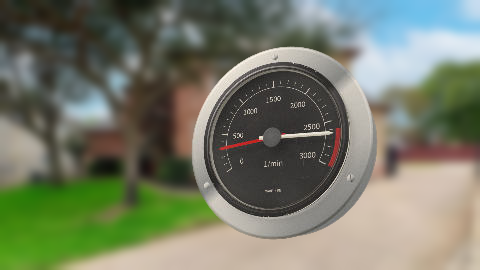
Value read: 2650 rpm
